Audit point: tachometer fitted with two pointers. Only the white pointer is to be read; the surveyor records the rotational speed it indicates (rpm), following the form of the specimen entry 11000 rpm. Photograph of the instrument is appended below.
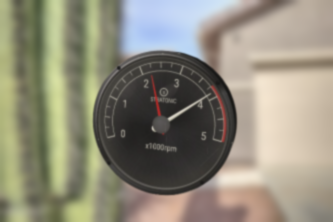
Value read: 3875 rpm
